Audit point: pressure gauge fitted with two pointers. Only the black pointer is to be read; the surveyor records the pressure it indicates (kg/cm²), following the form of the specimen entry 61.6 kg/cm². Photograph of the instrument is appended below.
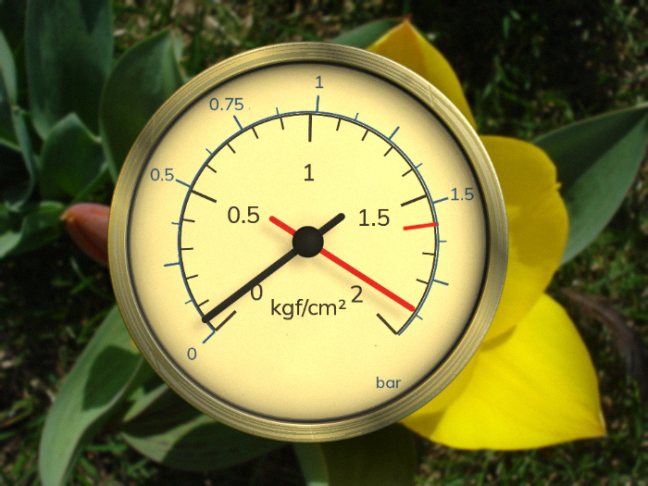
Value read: 0.05 kg/cm²
